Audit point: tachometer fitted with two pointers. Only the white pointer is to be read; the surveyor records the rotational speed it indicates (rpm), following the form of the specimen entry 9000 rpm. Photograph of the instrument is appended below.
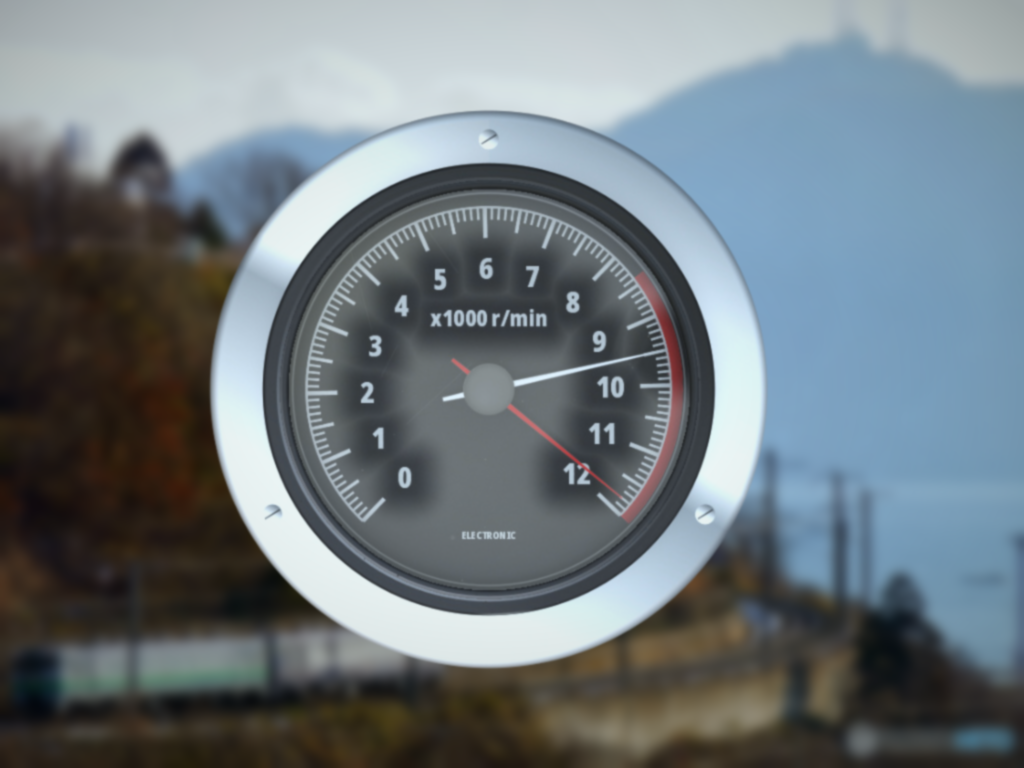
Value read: 9500 rpm
